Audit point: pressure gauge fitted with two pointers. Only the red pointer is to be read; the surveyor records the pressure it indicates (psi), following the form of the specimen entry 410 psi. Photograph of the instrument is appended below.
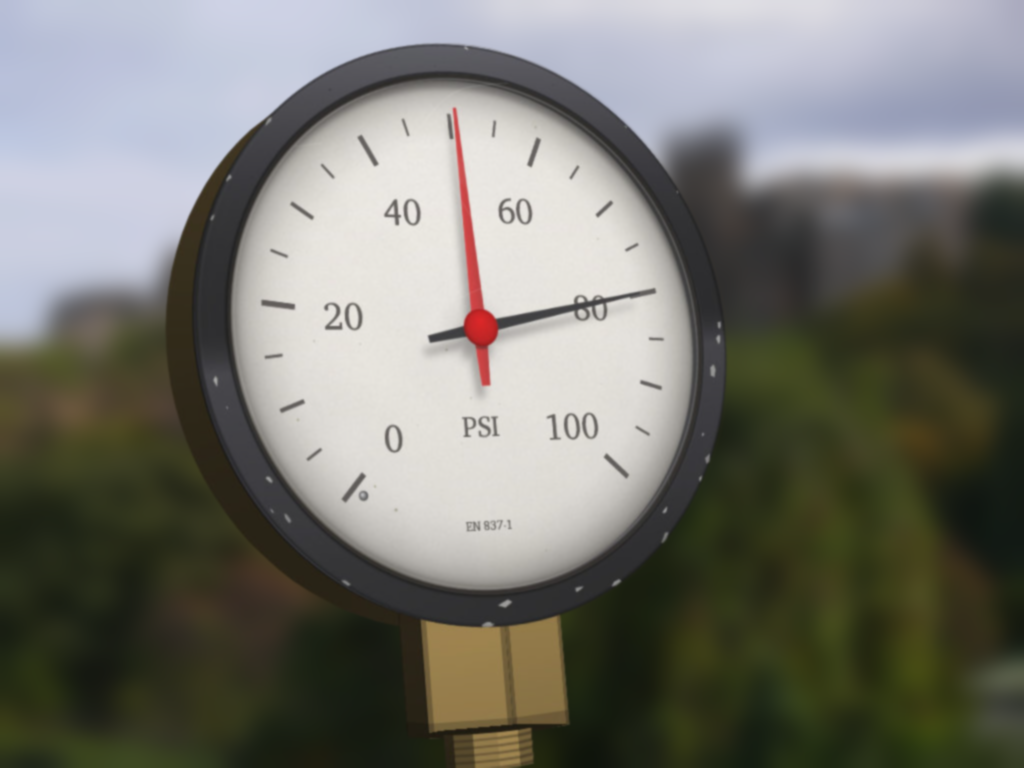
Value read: 50 psi
